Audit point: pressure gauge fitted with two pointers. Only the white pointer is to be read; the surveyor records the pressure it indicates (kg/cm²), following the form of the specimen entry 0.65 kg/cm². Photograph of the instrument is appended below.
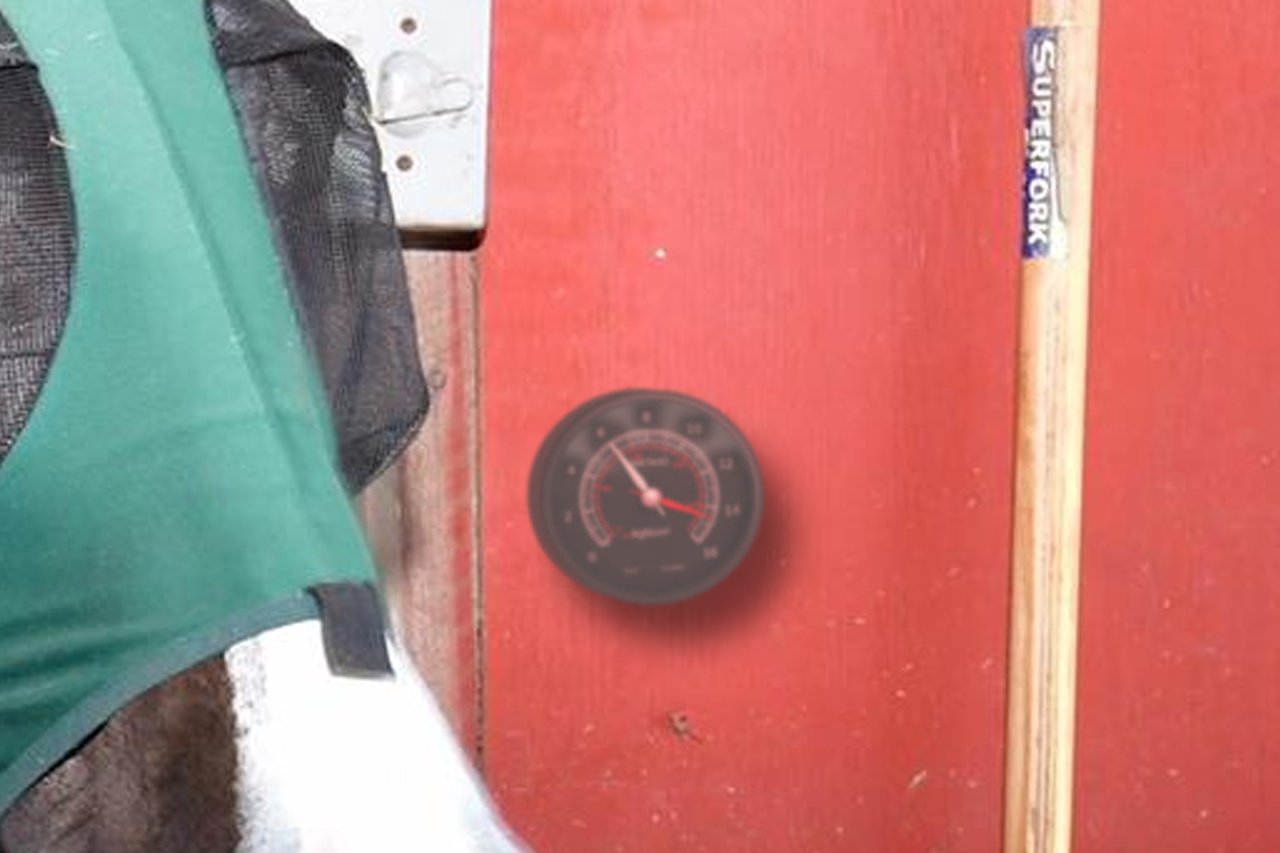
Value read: 6 kg/cm²
